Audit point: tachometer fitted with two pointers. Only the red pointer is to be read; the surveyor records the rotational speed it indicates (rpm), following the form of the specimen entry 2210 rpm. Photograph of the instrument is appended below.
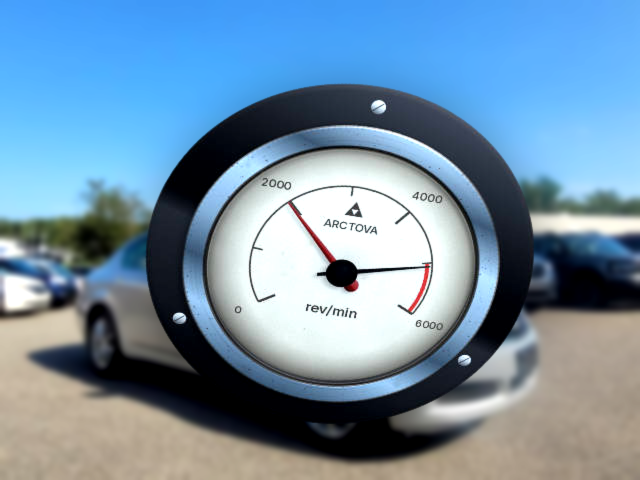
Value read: 2000 rpm
